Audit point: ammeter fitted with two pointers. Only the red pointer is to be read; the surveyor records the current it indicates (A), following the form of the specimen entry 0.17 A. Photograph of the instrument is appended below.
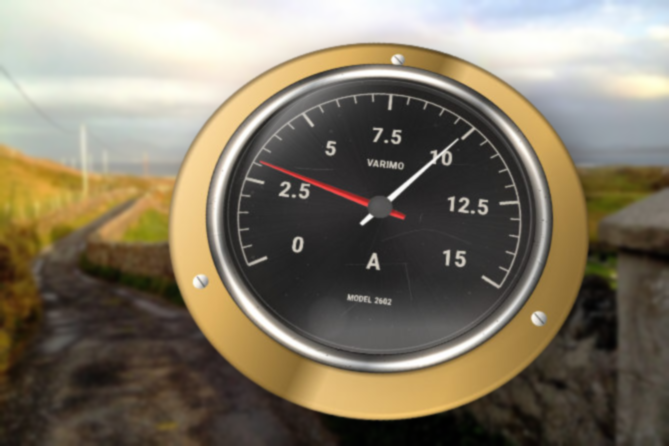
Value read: 3 A
